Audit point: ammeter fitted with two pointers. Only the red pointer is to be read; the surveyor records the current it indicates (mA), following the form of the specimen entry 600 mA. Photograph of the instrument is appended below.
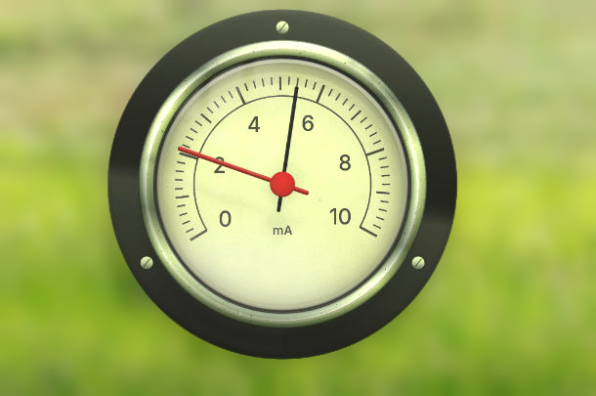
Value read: 2.1 mA
